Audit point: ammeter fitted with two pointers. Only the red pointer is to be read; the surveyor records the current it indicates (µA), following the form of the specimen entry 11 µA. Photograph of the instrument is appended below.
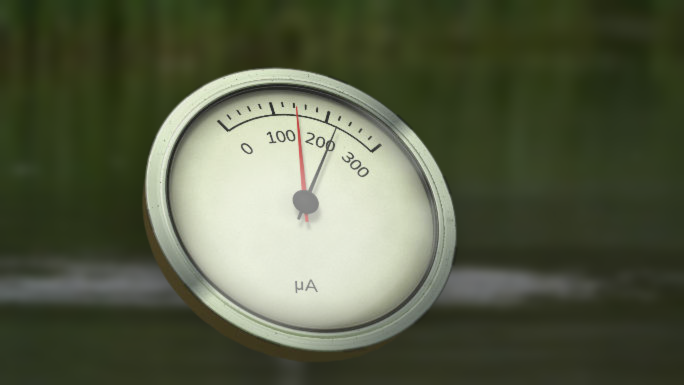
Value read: 140 µA
